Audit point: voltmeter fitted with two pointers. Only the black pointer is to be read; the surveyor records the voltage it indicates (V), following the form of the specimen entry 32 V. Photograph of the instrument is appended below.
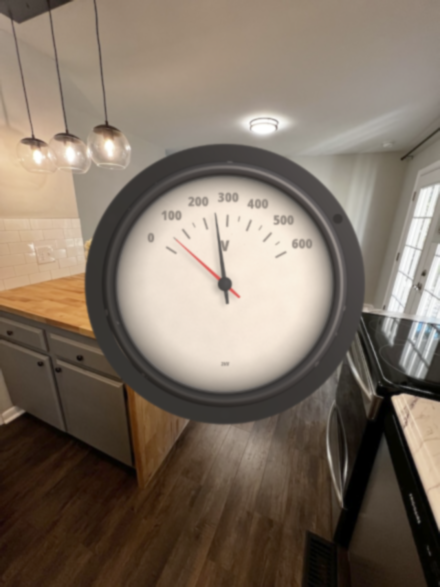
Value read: 250 V
